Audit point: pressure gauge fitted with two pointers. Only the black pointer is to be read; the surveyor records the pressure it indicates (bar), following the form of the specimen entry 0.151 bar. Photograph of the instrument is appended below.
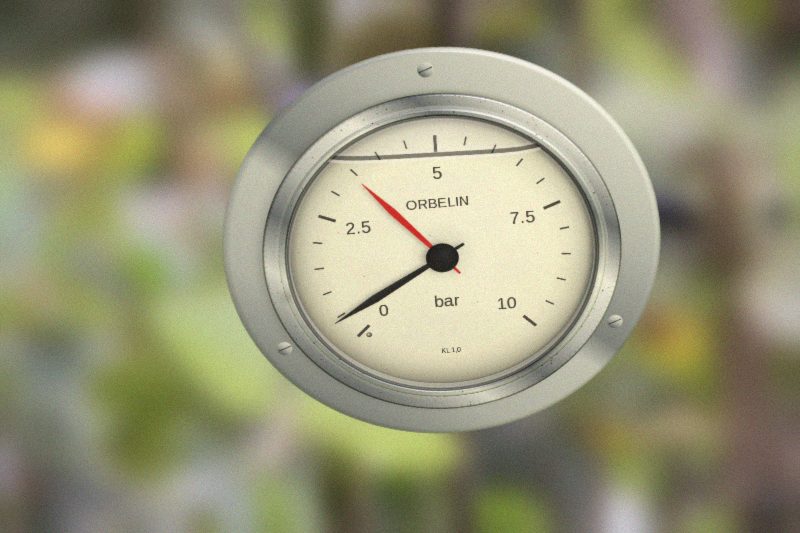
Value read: 0.5 bar
